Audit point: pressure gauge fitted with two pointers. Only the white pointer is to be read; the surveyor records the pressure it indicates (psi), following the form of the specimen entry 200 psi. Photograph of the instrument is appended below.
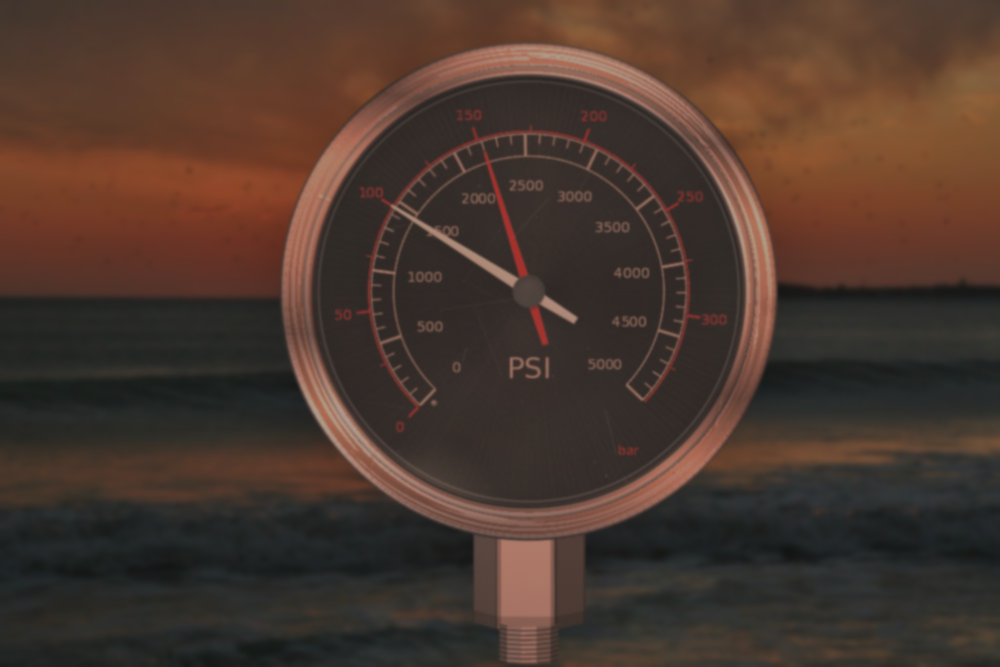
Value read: 1450 psi
